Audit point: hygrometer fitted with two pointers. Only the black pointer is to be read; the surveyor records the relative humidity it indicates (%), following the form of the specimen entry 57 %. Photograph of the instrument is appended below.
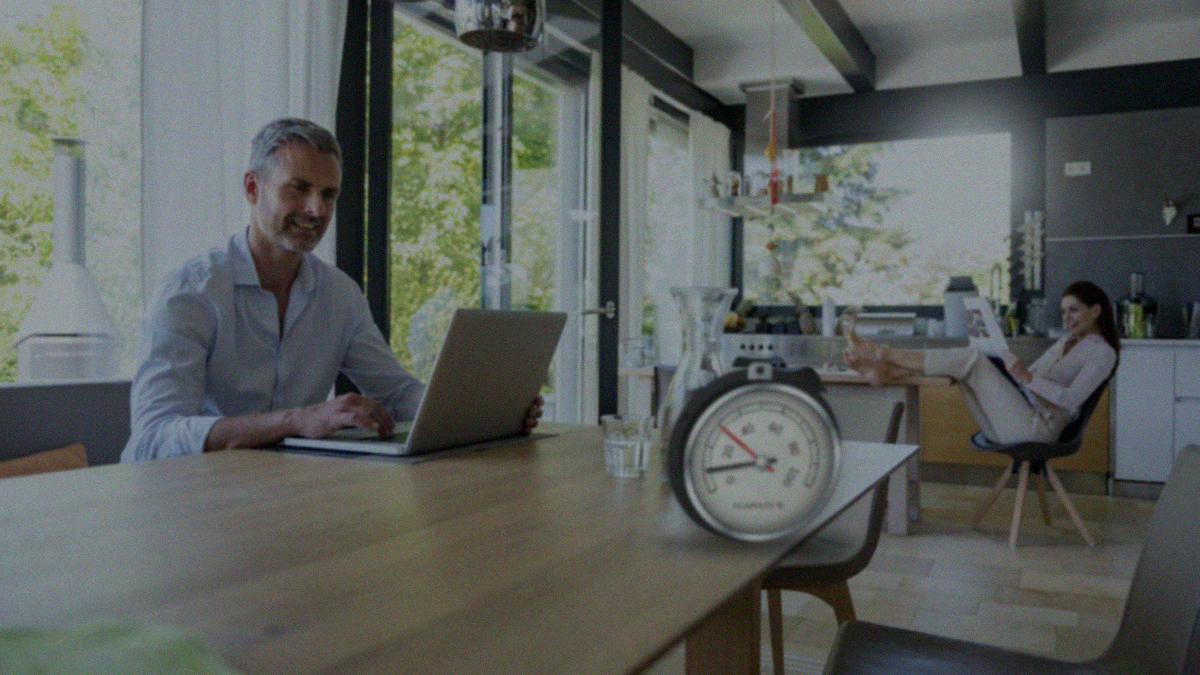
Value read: 10 %
